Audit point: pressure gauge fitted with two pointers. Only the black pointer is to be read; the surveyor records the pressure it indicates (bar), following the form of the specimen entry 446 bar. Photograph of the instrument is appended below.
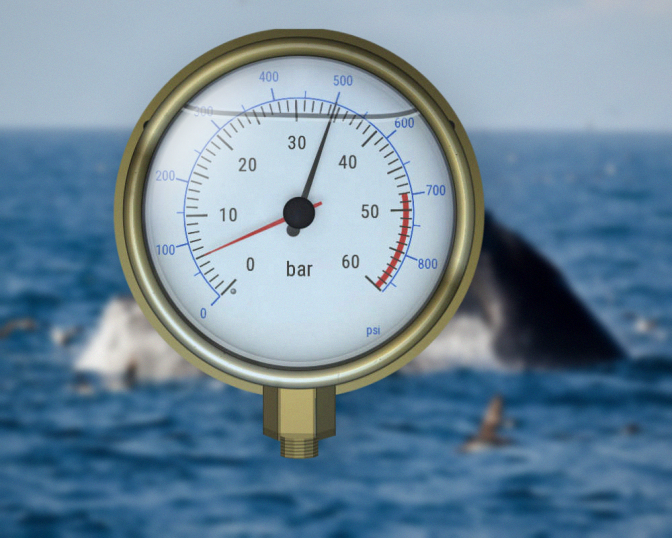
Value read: 34.5 bar
